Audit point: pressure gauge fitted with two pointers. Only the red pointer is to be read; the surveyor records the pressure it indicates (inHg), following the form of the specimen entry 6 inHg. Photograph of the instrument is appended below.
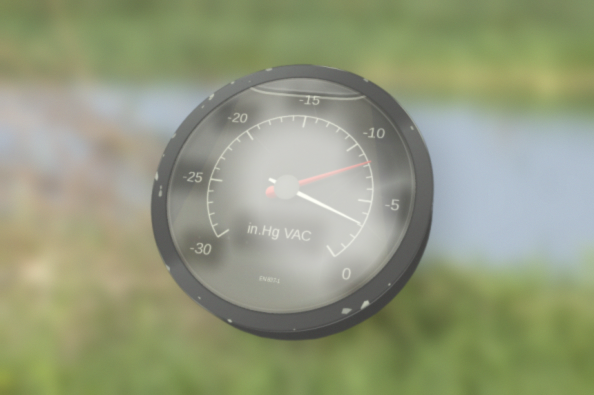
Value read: -8 inHg
